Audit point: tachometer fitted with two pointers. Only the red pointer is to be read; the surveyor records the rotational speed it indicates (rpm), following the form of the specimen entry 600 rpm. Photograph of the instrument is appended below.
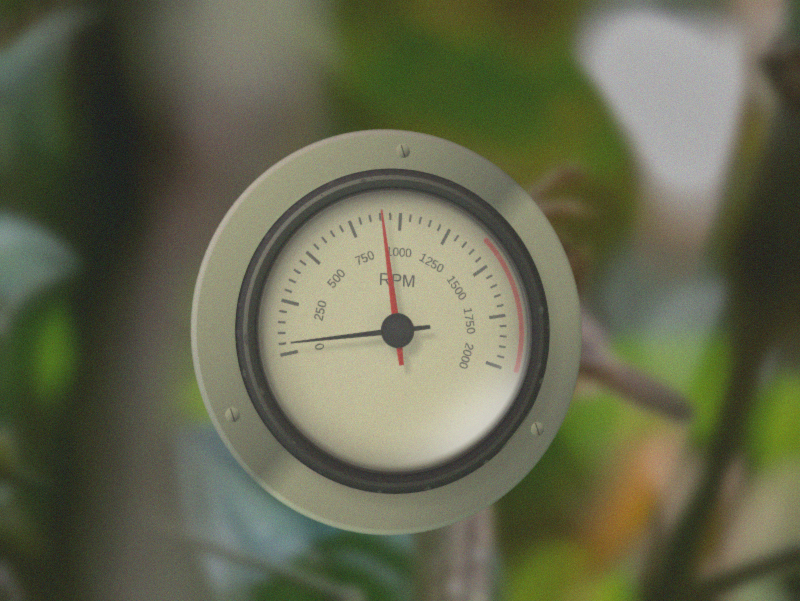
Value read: 900 rpm
